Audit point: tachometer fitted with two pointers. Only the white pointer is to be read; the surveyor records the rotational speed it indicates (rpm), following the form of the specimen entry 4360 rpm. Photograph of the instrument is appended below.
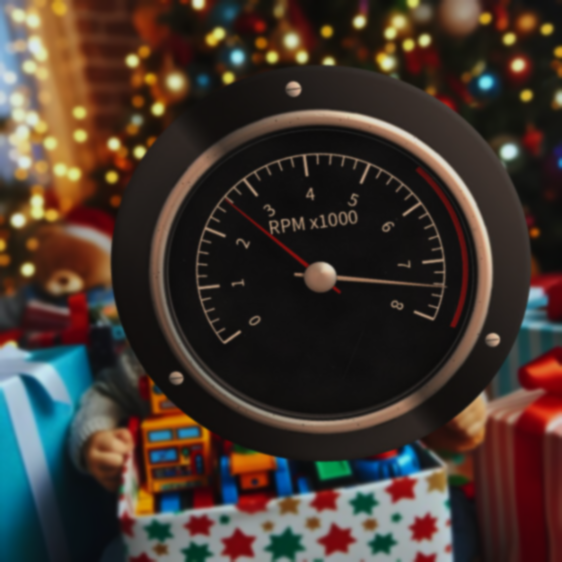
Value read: 7400 rpm
